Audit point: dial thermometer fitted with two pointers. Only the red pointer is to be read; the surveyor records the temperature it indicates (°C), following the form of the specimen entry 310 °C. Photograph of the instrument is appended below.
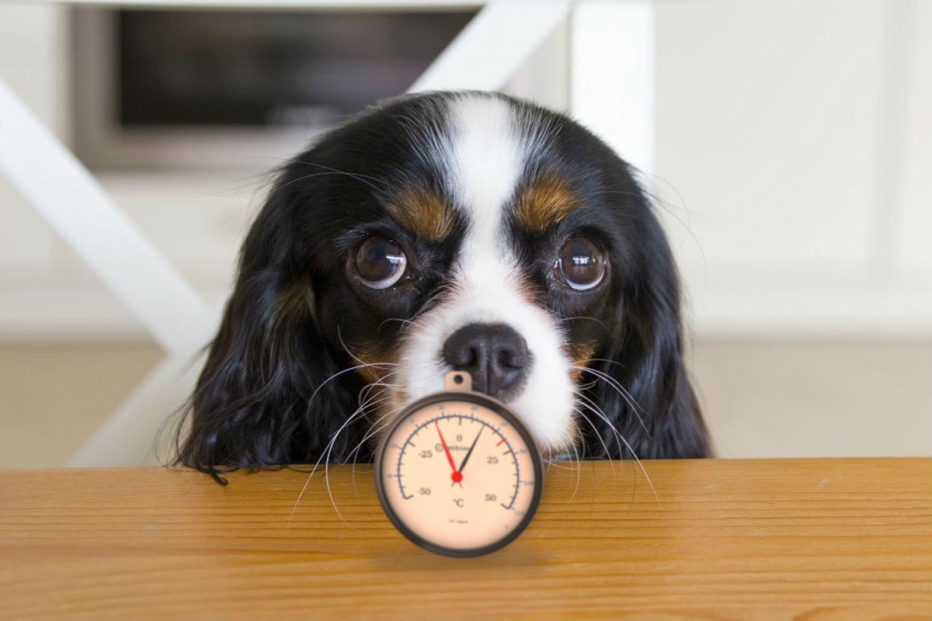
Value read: -10 °C
